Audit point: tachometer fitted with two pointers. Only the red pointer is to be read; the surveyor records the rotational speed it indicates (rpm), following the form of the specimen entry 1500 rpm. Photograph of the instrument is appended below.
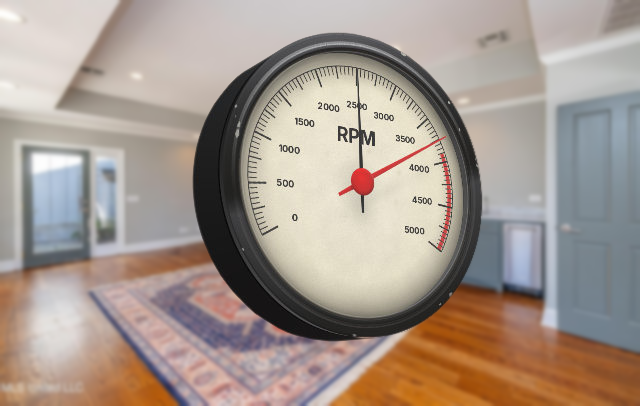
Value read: 3750 rpm
